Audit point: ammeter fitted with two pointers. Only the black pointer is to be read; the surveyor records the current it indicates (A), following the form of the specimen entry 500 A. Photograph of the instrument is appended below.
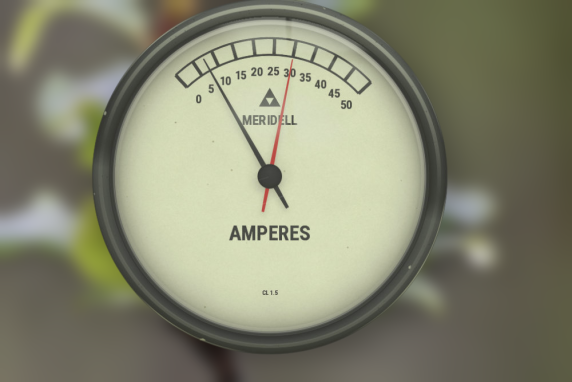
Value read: 7.5 A
